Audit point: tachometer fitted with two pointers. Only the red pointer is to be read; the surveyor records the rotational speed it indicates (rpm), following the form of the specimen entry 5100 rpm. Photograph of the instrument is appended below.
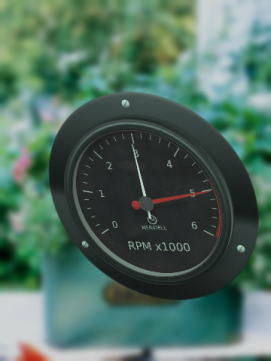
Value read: 5000 rpm
